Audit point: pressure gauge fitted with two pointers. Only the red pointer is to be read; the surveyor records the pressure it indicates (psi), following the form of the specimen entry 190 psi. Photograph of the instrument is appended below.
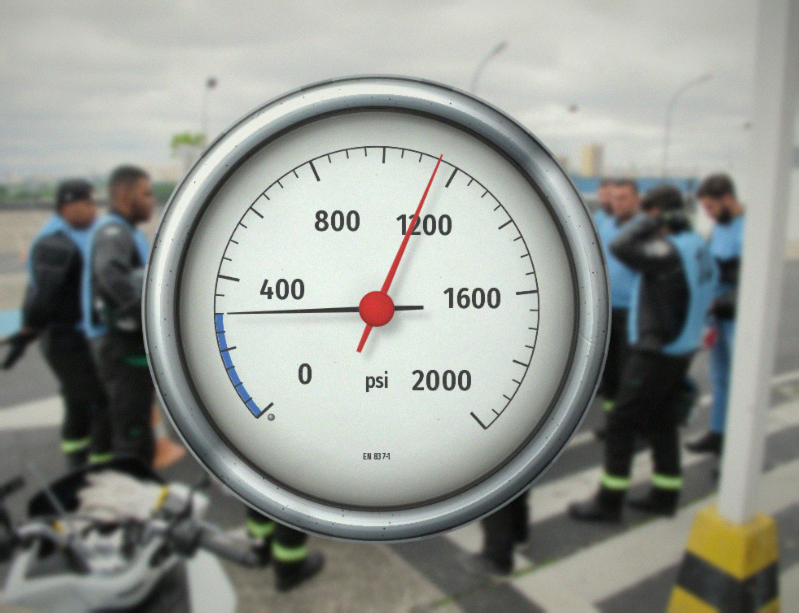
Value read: 1150 psi
